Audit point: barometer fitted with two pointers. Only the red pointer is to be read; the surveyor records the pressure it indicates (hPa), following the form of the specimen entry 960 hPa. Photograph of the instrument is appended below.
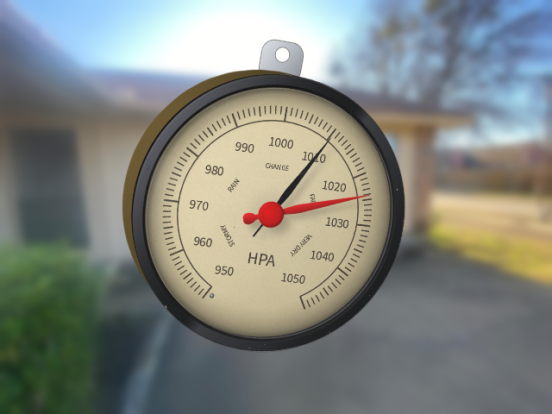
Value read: 1024 hPa
